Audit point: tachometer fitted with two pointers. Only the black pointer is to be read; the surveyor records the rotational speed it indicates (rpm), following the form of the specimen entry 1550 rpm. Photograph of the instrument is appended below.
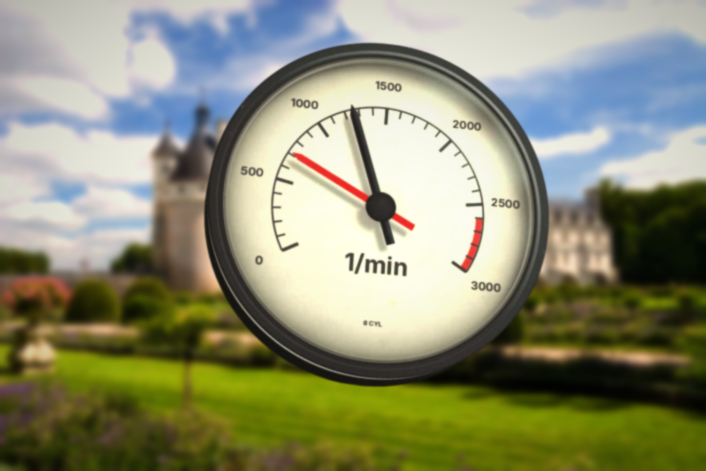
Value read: 1250 rpm
